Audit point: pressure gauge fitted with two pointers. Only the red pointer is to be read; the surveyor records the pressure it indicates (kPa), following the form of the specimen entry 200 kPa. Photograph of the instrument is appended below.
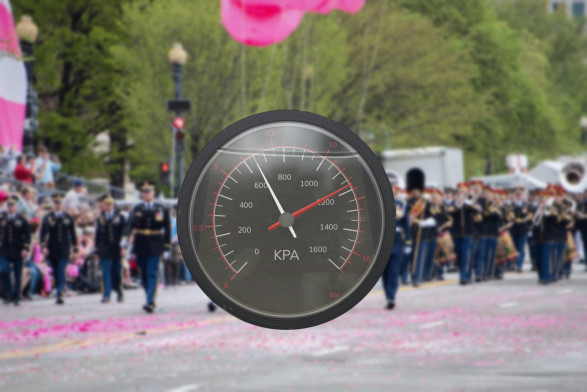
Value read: 1175 kPa
